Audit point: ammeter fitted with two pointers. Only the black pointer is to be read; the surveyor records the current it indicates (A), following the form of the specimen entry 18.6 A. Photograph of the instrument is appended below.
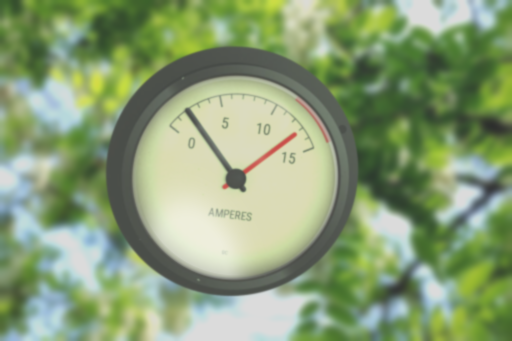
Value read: 2 A
